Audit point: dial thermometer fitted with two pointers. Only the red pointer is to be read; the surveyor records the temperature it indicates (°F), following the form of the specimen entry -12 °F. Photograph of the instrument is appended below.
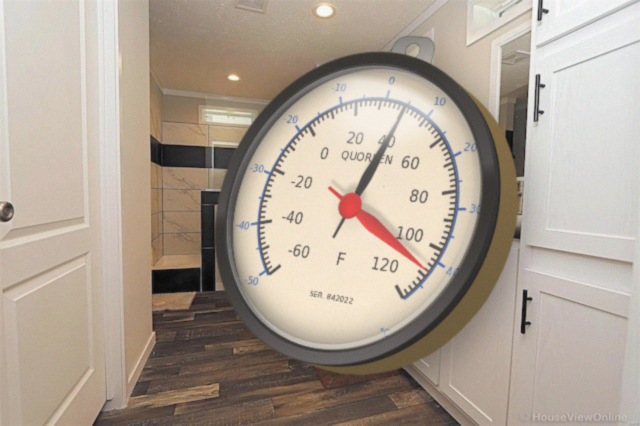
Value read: 108 °F
